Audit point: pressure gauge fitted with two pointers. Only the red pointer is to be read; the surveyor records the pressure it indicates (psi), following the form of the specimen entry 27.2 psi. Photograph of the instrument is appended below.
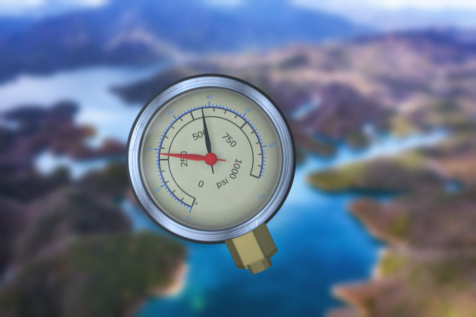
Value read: 275 psi
